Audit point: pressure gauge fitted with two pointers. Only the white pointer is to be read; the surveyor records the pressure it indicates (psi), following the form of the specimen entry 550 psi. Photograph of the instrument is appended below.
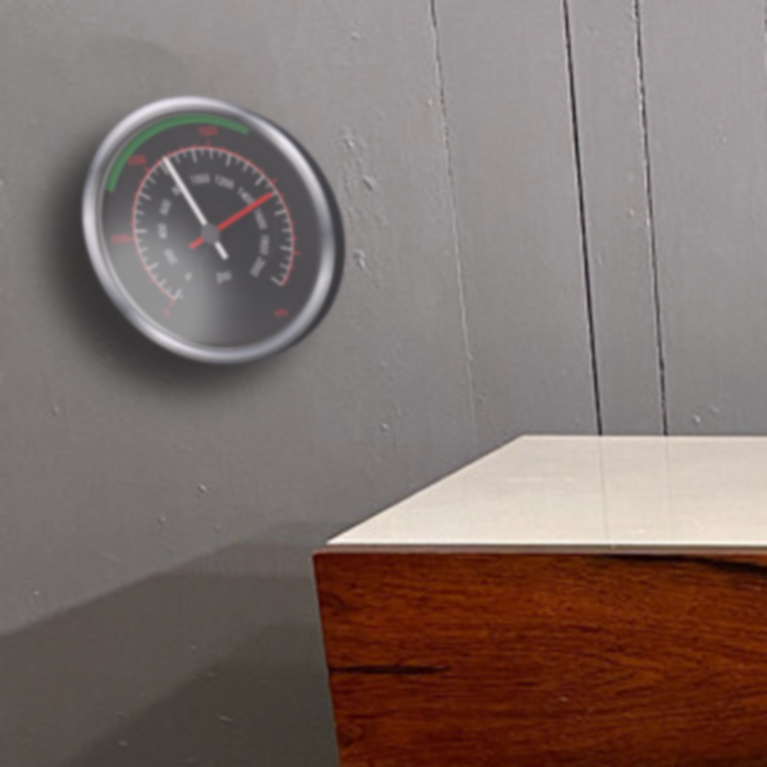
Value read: 850 psi
